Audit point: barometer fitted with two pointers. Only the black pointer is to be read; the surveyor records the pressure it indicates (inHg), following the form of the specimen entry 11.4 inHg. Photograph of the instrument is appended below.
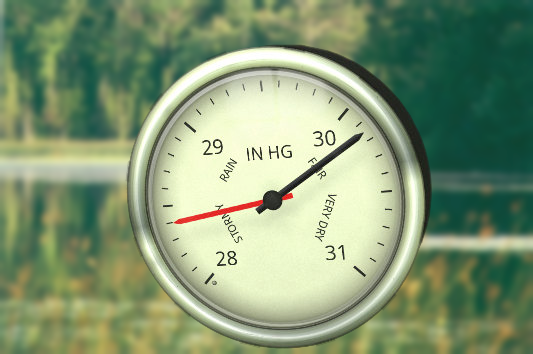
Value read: 30.15 inHg
